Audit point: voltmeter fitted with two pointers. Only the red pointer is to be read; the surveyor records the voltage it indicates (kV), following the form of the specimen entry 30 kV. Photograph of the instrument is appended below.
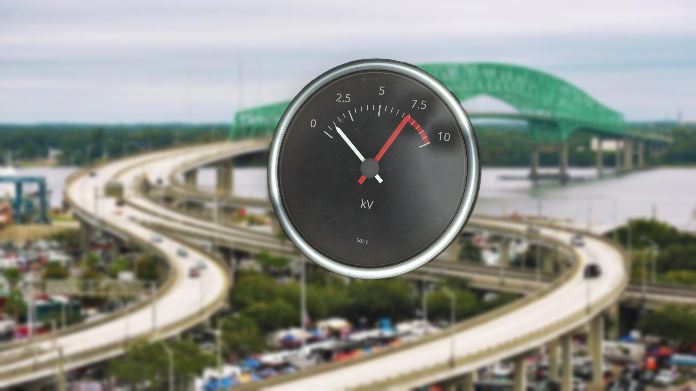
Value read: 7.5 kV
